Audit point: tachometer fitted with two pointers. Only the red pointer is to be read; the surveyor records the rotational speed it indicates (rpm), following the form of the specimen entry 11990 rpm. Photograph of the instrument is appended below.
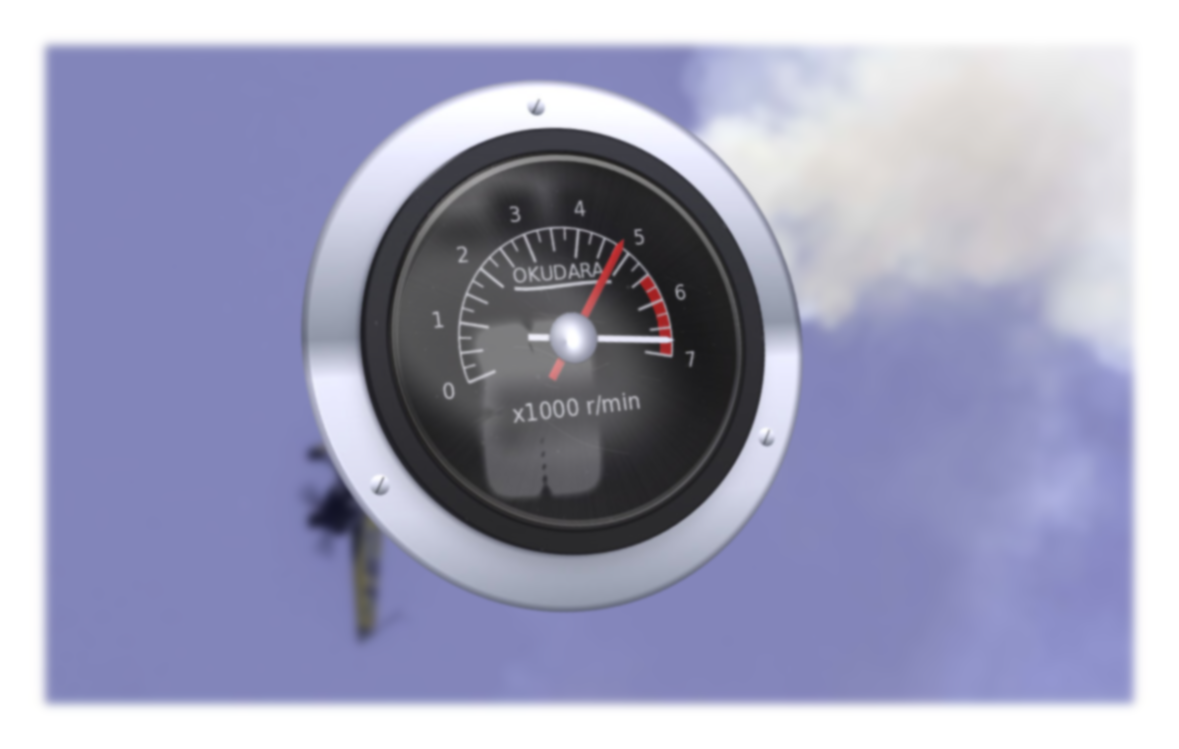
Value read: 4750 rpm
